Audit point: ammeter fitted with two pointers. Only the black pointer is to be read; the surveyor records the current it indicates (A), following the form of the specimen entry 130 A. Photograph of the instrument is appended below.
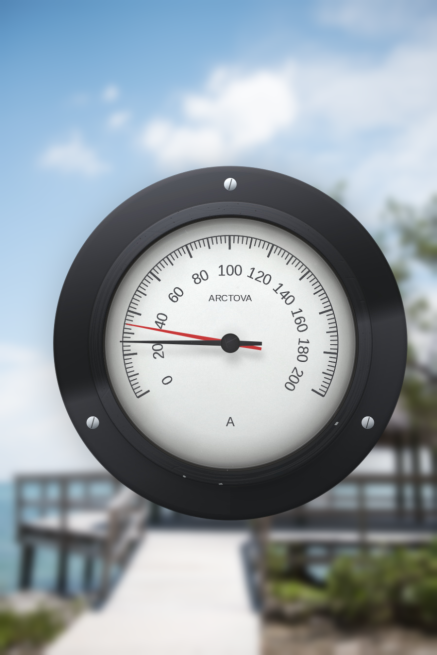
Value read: 26 A
